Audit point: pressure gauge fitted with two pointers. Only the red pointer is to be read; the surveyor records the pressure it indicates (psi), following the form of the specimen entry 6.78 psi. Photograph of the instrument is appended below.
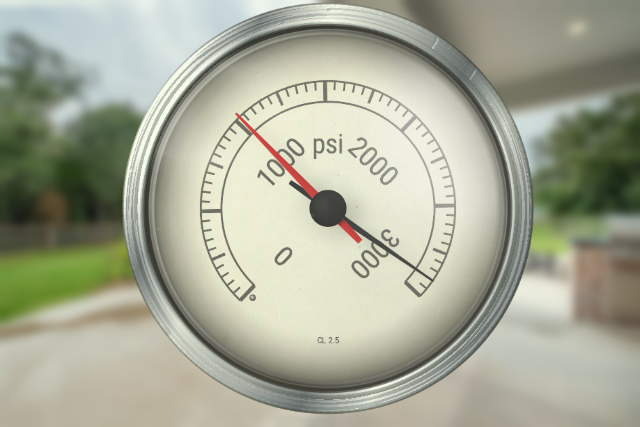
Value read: 1025 psi
